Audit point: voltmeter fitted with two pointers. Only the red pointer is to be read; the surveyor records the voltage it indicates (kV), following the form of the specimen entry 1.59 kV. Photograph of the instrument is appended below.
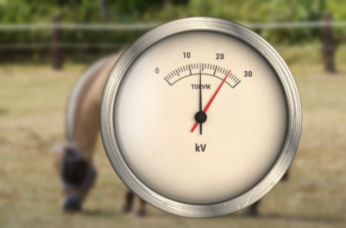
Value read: 25 kV
